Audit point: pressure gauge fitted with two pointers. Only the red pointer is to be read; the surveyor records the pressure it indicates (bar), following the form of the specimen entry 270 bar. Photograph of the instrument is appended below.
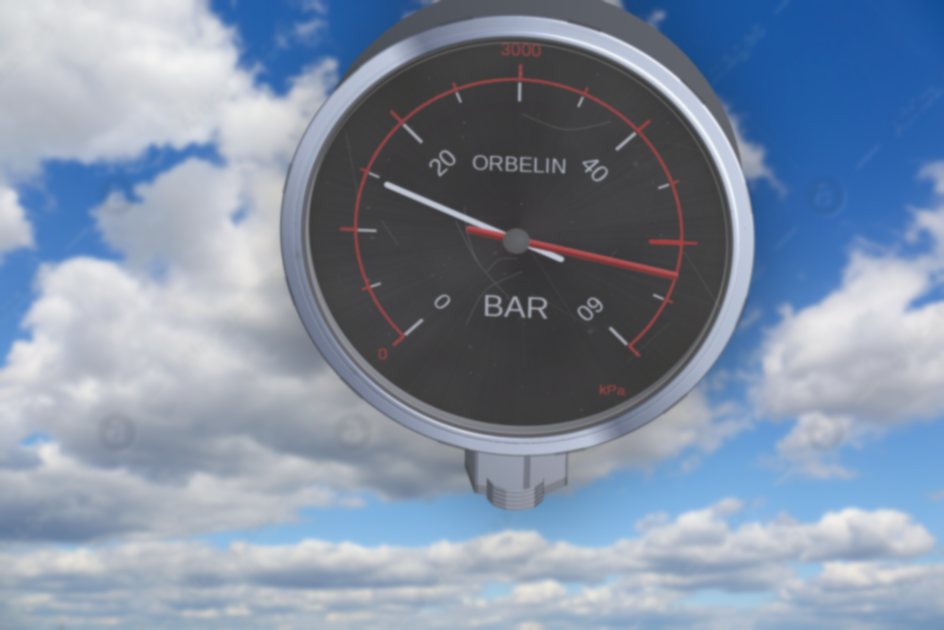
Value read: 52.5 bar
